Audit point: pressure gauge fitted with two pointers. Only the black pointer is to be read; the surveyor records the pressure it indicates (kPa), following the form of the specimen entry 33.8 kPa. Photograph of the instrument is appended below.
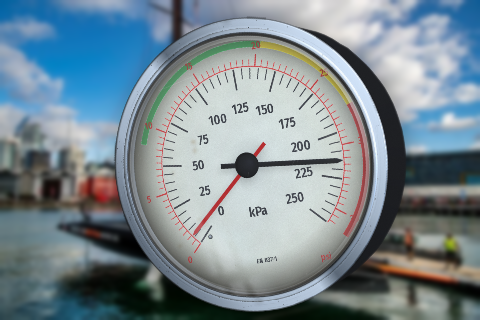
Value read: 215 kPa
